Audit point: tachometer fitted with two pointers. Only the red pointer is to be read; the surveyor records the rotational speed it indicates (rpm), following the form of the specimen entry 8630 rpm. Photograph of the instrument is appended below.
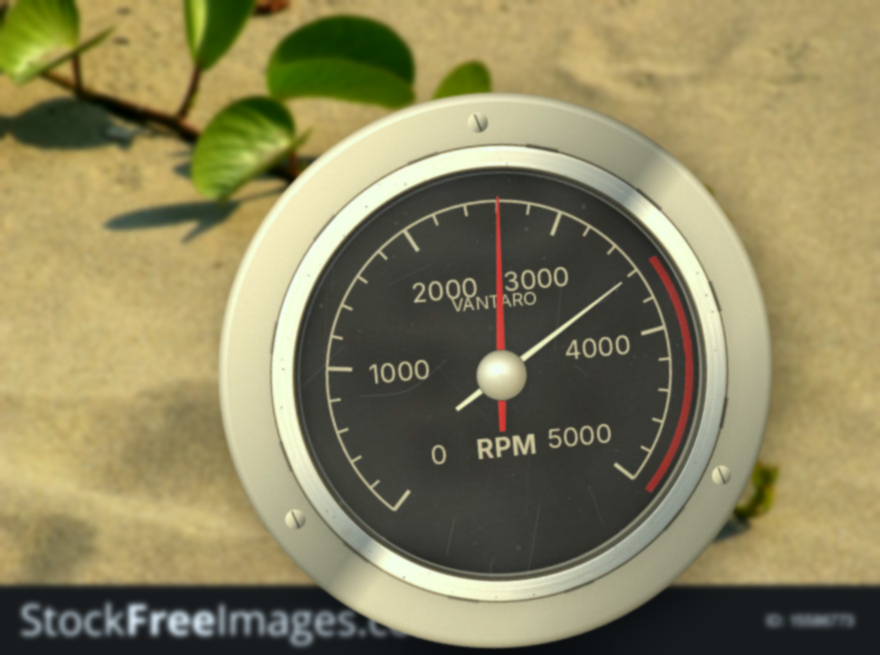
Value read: 2600 rpm
